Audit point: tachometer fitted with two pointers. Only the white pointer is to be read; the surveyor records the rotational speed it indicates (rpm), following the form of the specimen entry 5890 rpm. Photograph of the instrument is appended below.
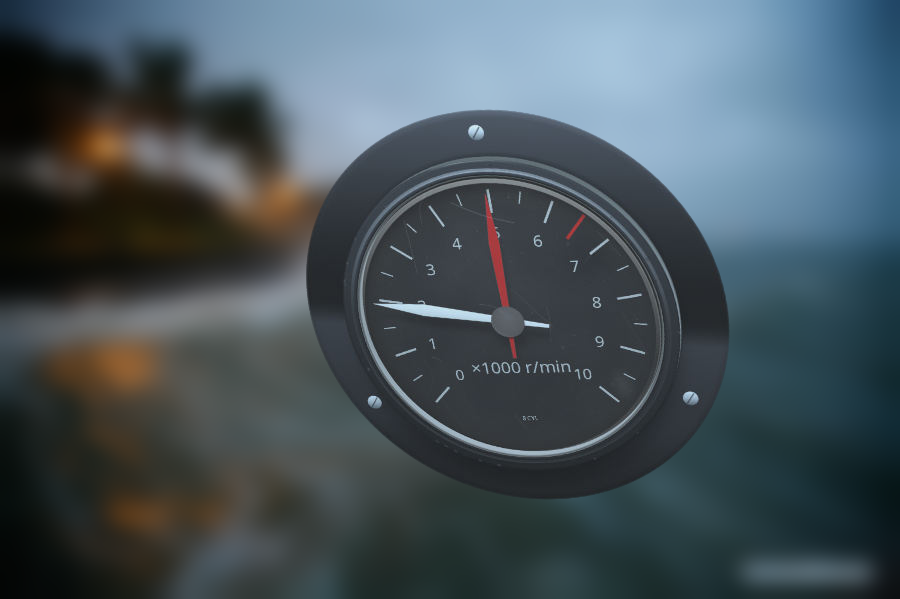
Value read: 2000 rpm
